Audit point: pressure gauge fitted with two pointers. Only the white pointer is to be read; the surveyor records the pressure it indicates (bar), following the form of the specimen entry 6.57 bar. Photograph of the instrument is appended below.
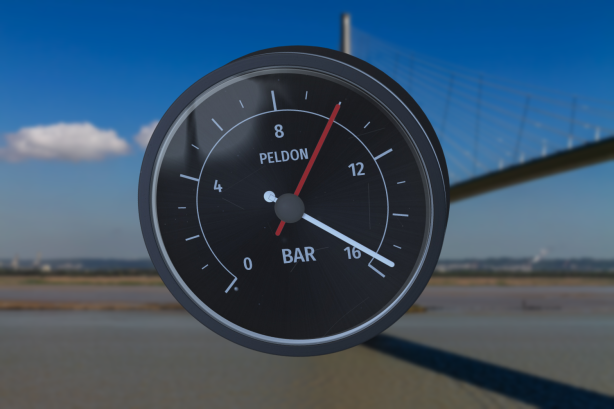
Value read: 15.5 bar
